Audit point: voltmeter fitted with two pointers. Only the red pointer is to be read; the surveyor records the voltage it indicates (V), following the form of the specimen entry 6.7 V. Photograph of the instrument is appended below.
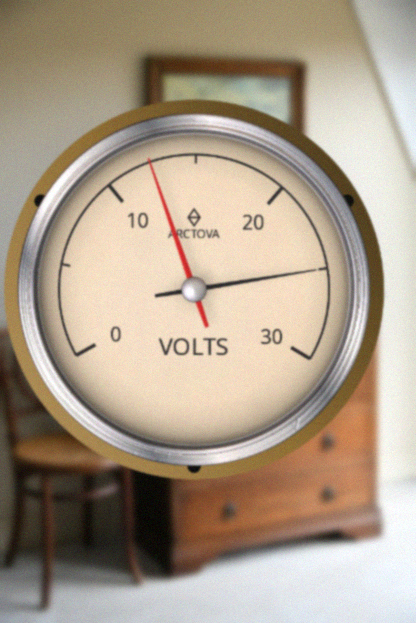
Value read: 12.5 V
